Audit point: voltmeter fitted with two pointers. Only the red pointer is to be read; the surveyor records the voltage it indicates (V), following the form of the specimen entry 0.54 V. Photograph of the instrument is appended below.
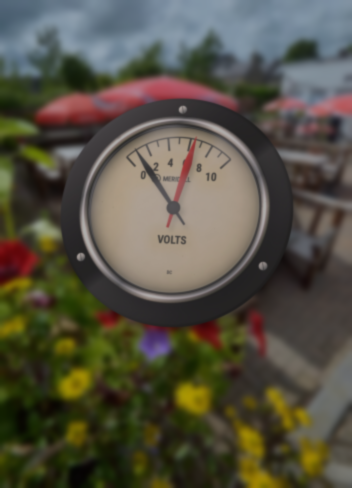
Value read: 6.5 V
